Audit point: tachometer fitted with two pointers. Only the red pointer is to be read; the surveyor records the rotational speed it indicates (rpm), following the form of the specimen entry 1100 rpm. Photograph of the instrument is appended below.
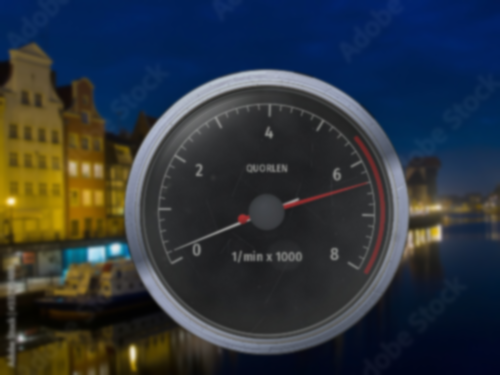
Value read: 6400 rpm
